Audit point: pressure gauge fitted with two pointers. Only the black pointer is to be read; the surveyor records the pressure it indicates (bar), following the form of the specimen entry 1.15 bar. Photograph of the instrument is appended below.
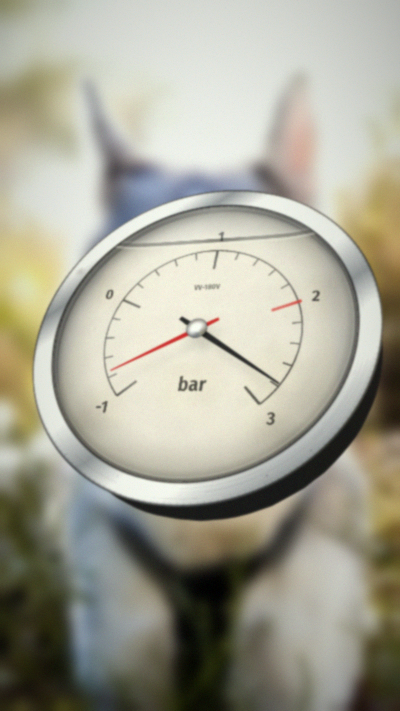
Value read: 2.8 bar
